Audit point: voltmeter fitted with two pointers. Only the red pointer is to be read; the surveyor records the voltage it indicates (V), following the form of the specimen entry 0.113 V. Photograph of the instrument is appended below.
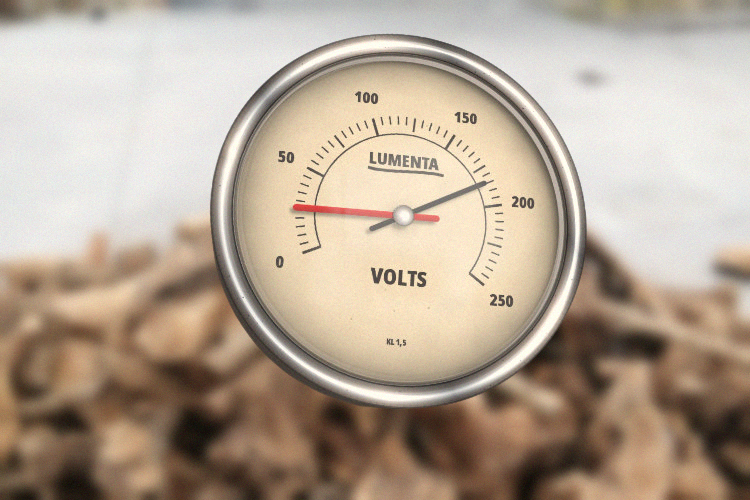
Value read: 25 V
